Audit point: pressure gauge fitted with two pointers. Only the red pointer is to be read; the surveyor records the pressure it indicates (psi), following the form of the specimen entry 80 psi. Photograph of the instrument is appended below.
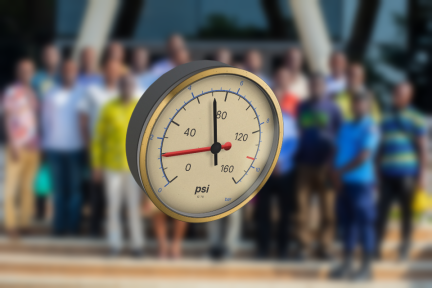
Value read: 20 psi
